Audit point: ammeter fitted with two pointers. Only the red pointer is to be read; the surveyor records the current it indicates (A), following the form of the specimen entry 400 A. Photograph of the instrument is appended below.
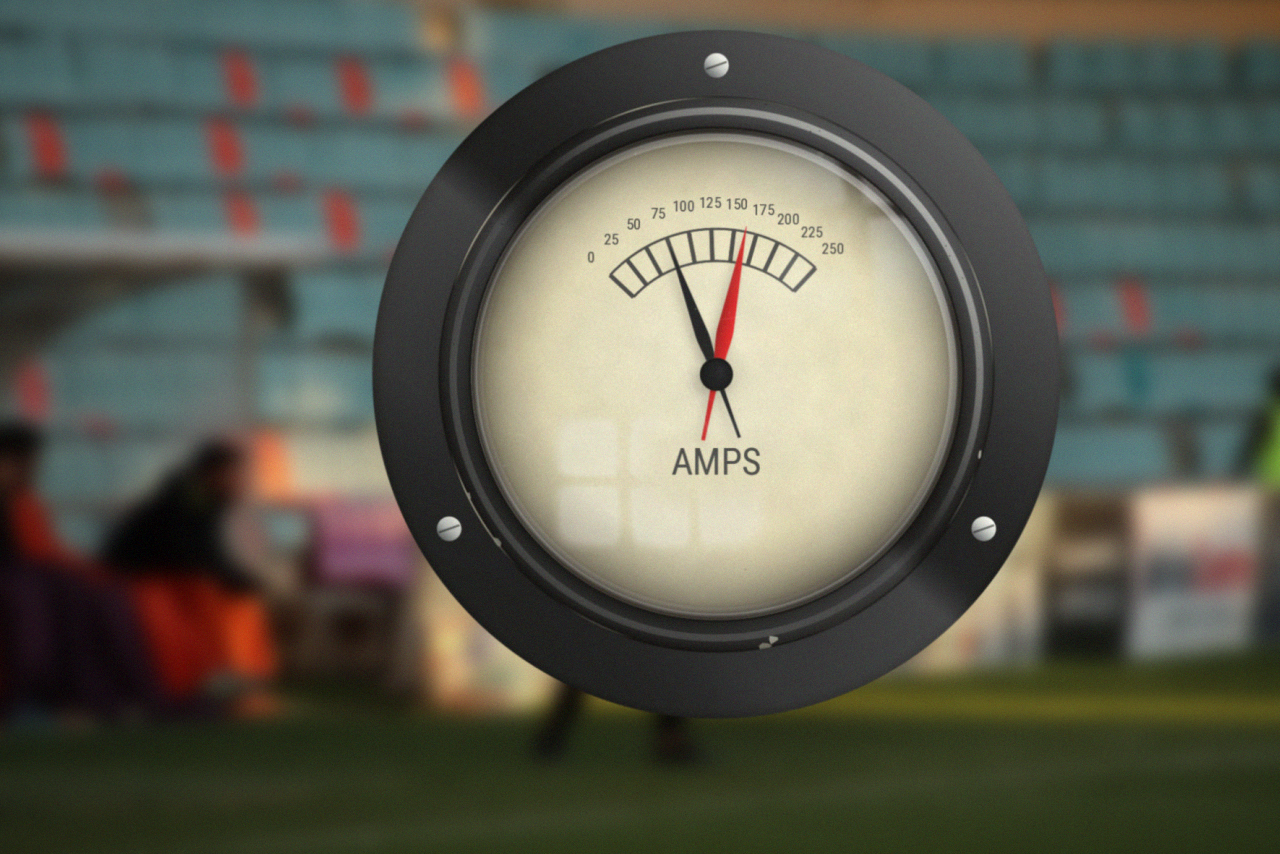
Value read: 162.5 A
